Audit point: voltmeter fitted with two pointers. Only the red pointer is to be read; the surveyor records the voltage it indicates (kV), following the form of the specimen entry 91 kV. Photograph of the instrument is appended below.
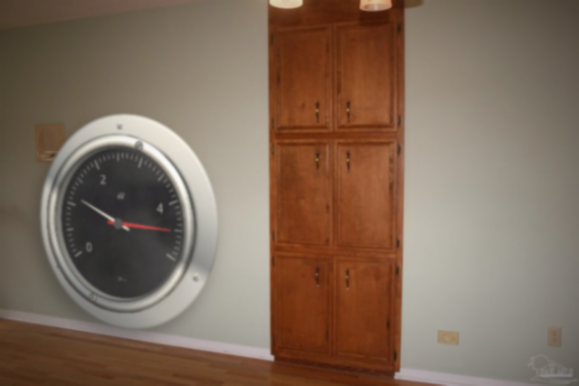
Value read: 4.5 kV
